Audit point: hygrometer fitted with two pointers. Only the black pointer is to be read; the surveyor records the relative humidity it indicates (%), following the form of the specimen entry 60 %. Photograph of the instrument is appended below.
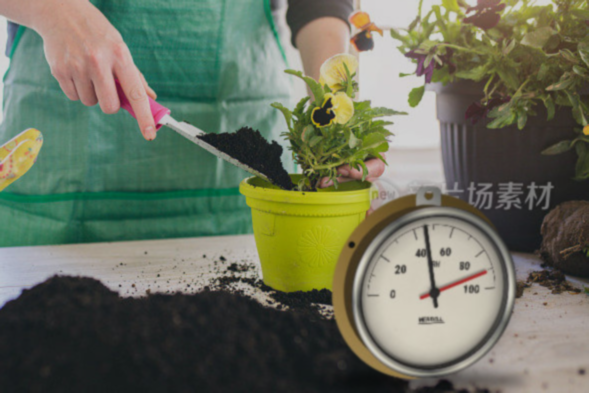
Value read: 45 %
